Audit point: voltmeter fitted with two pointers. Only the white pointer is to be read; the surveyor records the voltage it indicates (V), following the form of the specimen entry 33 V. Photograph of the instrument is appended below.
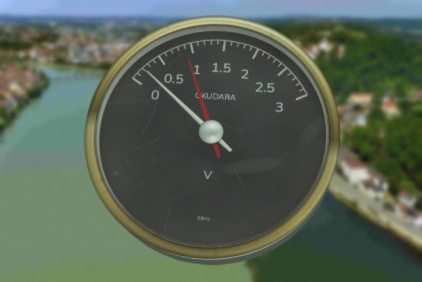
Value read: 0.2 V
